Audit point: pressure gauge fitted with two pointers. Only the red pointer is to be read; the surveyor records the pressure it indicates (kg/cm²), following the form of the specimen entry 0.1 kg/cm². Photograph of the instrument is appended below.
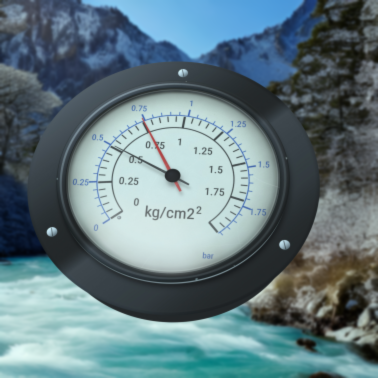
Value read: 0.75 kg/cm²
